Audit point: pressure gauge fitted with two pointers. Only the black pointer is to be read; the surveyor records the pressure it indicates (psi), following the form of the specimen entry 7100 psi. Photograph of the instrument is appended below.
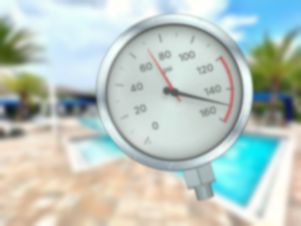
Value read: 150 psi
